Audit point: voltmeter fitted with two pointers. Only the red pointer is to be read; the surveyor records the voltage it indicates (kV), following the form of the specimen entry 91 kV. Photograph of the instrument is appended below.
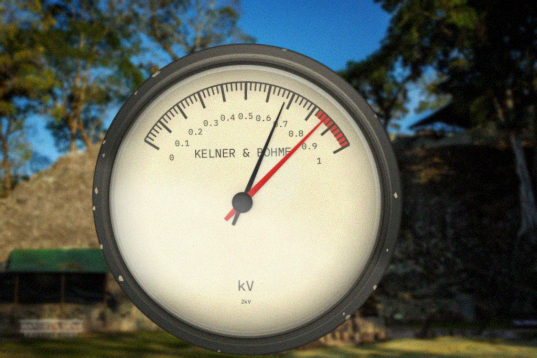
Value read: 0.86 kV
